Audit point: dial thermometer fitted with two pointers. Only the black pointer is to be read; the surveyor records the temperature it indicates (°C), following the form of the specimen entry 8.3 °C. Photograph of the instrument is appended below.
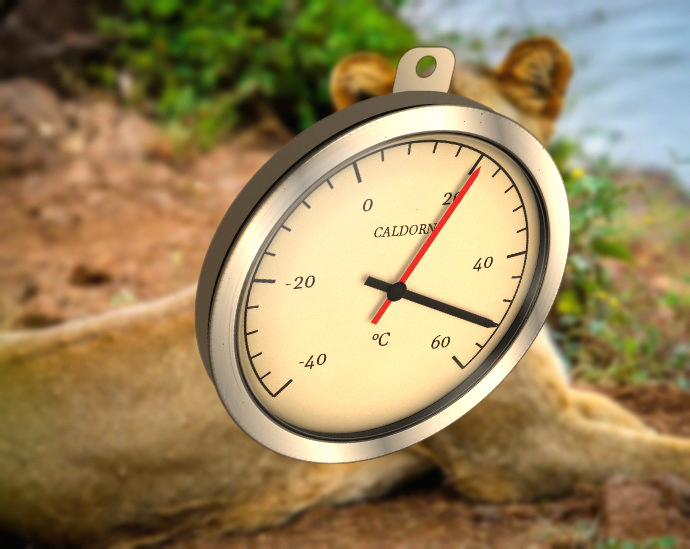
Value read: 52 °C
